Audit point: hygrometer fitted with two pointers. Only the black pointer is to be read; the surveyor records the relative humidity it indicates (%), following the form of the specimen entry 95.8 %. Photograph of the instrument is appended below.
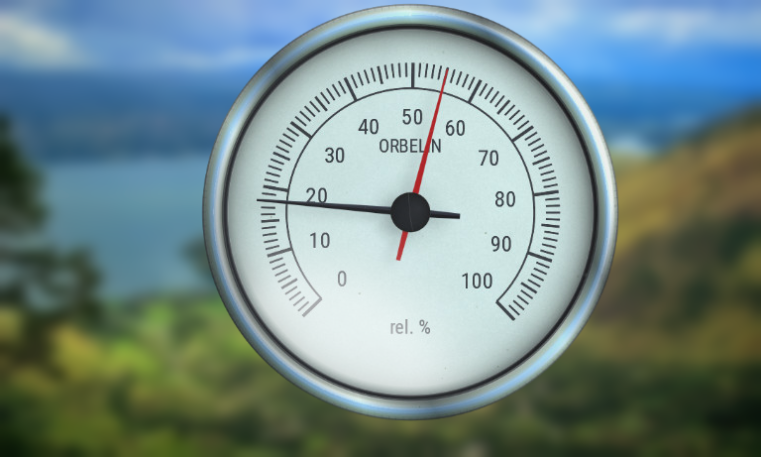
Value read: 18 %
